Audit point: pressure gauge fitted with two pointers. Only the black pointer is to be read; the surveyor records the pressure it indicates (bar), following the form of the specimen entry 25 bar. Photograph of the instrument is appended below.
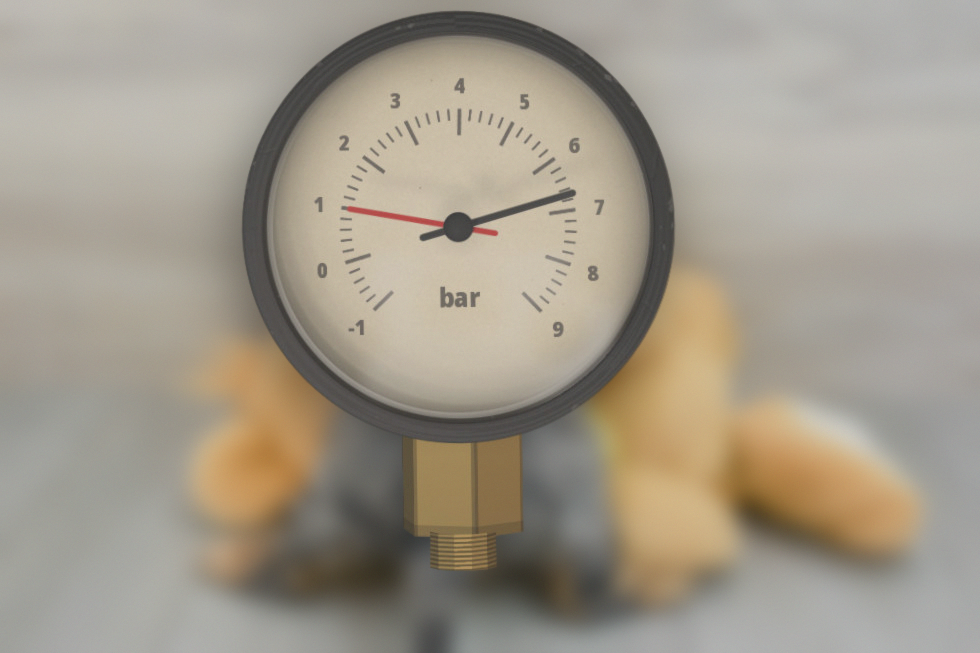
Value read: 6.7 bar
